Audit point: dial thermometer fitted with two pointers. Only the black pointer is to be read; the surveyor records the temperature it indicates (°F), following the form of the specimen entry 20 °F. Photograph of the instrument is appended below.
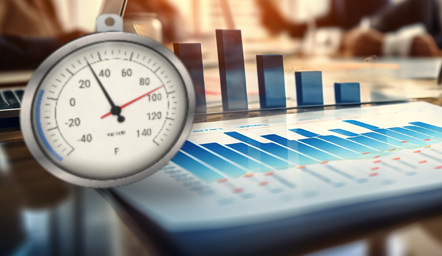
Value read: 32 °F
